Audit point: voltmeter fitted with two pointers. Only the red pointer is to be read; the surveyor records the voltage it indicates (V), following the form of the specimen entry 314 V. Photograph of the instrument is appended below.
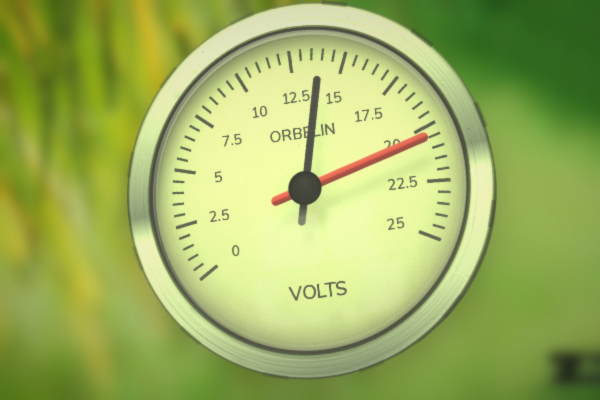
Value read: 20.5 V
